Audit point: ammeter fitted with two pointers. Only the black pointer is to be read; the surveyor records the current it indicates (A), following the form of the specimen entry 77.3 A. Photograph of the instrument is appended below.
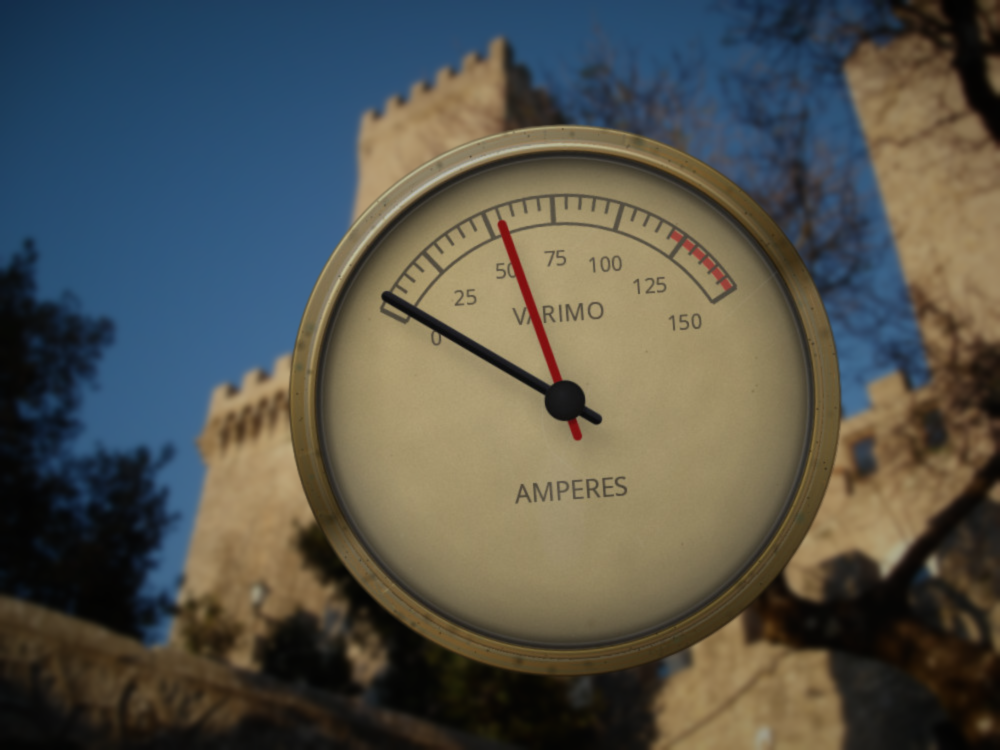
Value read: 5 A
